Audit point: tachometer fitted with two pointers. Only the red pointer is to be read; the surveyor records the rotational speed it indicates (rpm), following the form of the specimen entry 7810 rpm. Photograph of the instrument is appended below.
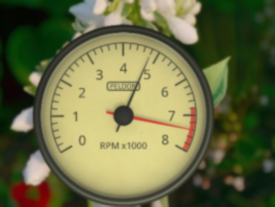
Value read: 7400 rpm
